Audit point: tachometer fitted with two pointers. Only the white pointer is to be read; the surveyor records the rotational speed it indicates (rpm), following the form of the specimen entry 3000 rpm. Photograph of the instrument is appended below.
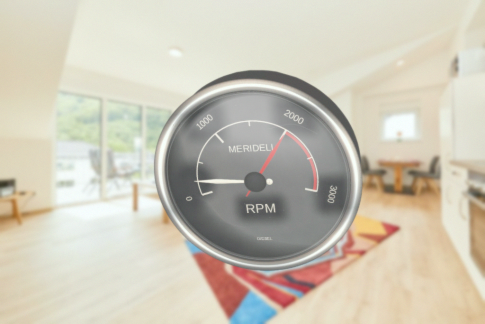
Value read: 250 rpm
